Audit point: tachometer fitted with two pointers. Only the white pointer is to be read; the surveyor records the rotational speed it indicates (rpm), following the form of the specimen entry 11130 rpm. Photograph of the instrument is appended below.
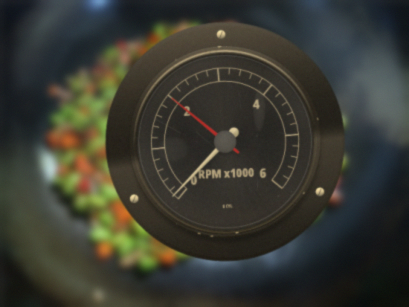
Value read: 100 rpm
